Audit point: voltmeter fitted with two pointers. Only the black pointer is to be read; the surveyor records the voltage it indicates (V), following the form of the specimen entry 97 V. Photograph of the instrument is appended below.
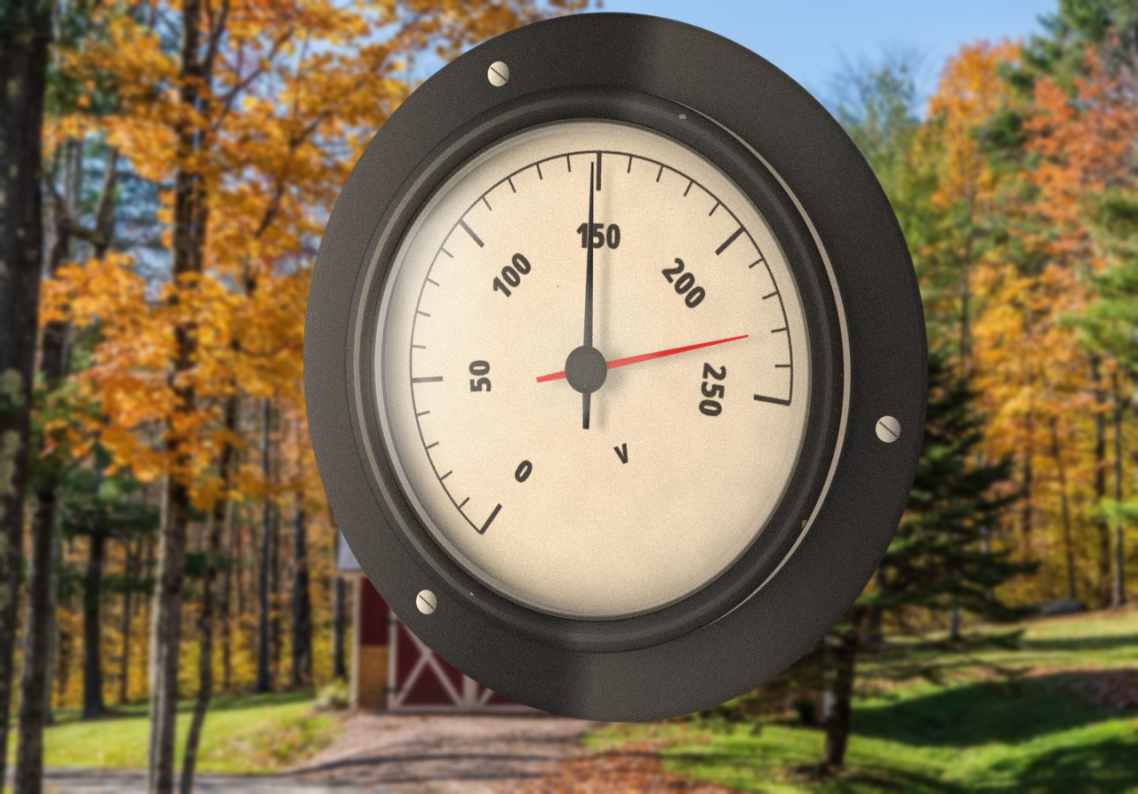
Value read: 150 V
